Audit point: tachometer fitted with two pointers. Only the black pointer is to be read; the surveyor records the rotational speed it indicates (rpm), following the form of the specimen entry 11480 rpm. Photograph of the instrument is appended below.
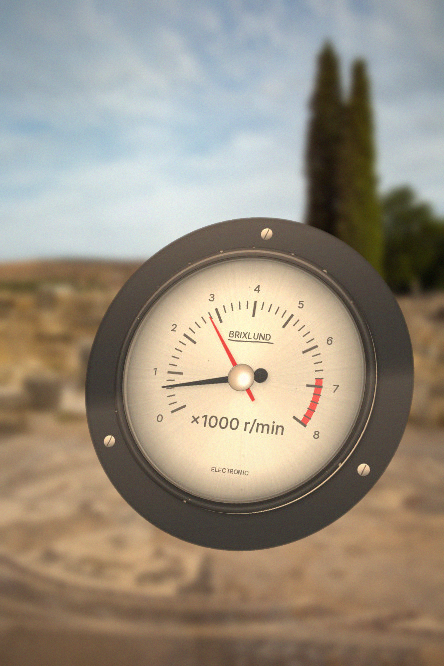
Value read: 600 rpm
